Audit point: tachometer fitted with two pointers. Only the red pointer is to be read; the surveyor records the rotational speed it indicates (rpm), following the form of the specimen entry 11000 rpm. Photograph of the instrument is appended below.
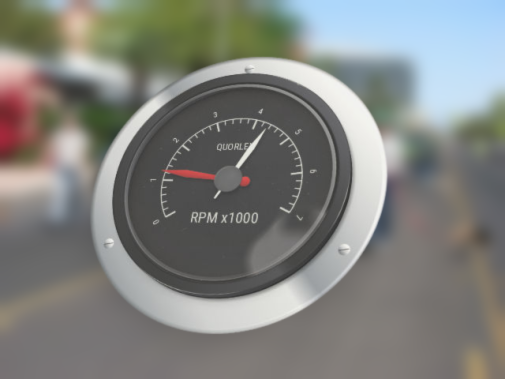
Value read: 1200 rpm
